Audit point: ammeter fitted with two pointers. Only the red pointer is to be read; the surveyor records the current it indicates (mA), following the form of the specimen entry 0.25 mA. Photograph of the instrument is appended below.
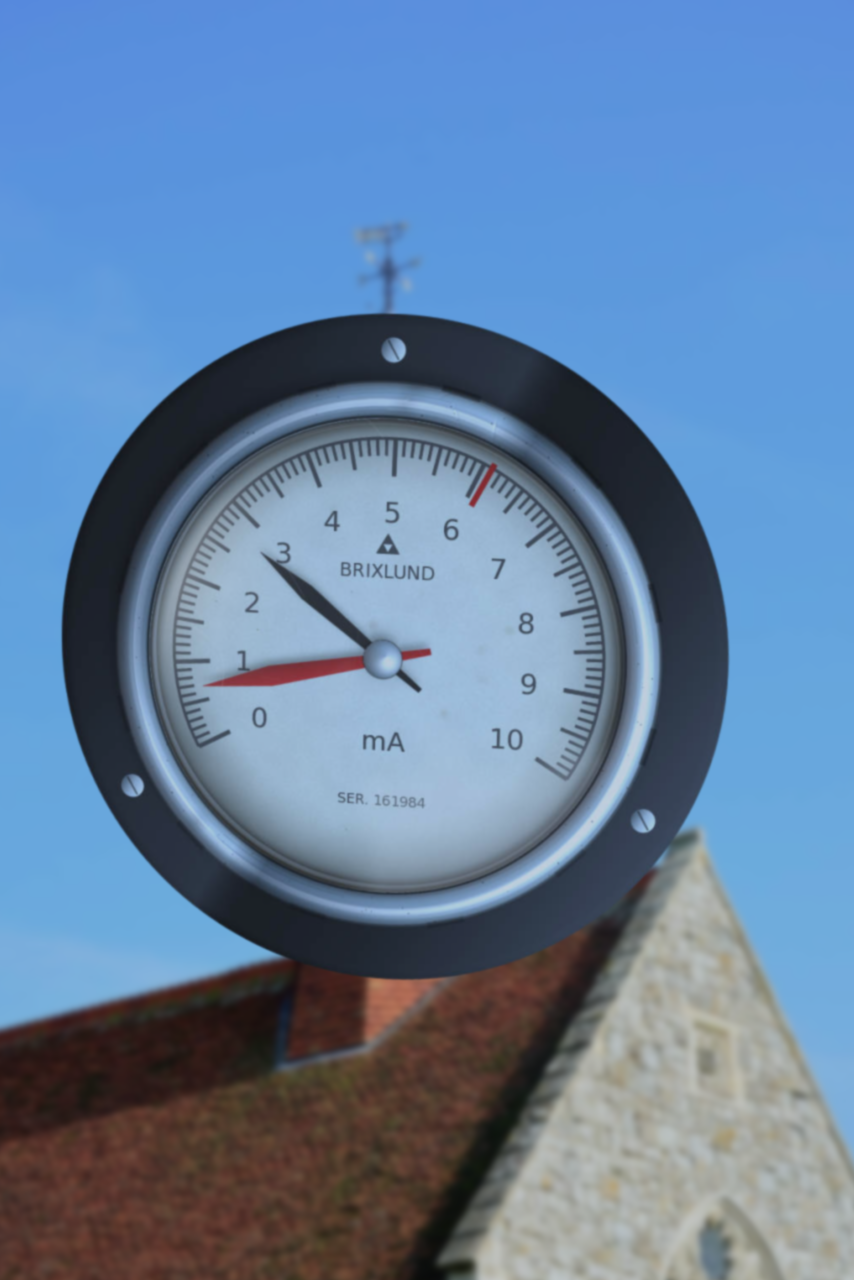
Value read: 0.7 mA
